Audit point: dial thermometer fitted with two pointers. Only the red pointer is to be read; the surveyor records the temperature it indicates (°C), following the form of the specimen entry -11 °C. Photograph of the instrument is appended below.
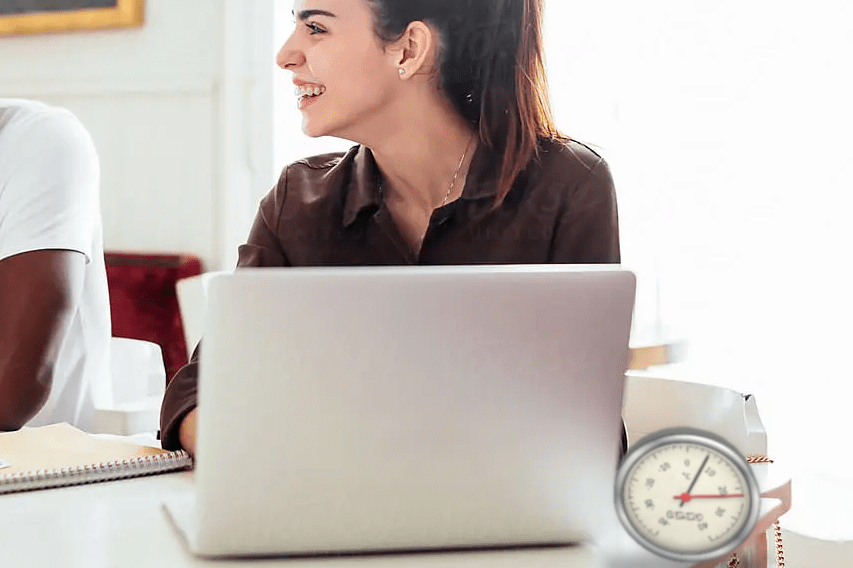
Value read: 22 °C
